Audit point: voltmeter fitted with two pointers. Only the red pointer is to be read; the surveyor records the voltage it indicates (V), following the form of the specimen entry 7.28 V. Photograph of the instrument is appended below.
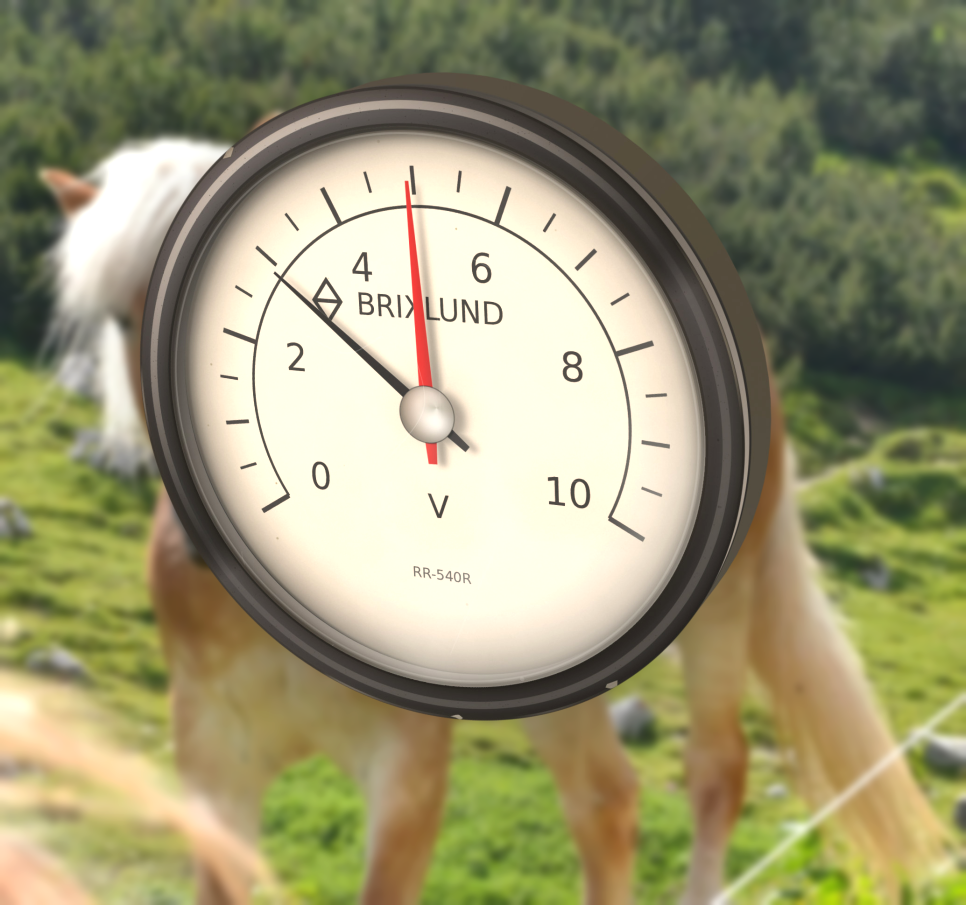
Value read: 5 V
